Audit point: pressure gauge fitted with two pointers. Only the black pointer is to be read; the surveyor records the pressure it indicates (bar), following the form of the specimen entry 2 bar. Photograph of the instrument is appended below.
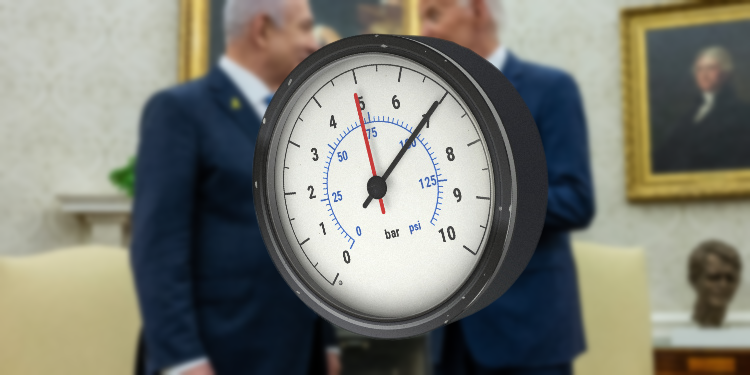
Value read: 7 bar
